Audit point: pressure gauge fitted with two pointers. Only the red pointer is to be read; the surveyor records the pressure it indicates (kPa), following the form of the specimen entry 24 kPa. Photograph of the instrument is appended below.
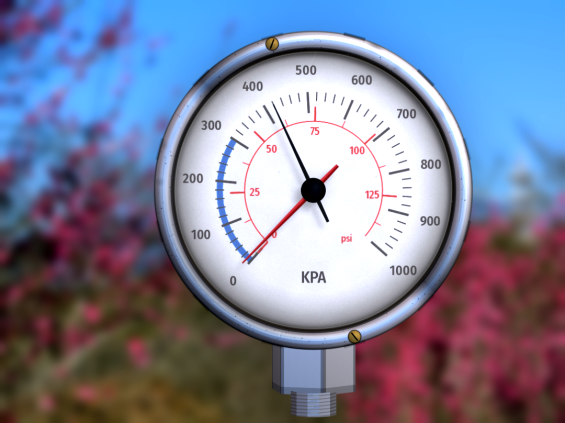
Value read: 10 kPa
